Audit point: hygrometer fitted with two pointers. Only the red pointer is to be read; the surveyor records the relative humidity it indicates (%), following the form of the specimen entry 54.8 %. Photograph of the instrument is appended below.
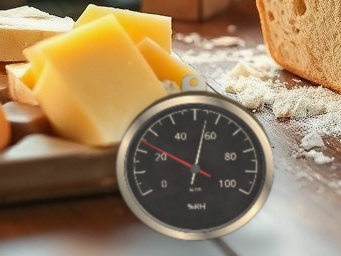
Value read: 25 %
